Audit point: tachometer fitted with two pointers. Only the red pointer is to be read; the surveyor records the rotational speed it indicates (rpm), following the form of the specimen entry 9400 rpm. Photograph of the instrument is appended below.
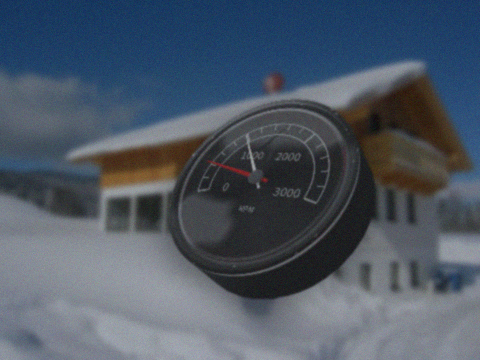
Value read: 400 rpm
